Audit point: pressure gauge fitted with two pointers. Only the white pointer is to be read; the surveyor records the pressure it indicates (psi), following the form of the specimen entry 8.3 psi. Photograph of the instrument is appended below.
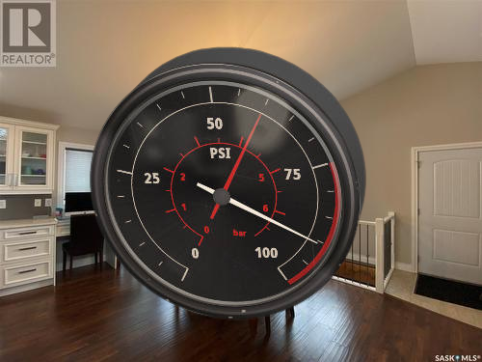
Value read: 90 psi
